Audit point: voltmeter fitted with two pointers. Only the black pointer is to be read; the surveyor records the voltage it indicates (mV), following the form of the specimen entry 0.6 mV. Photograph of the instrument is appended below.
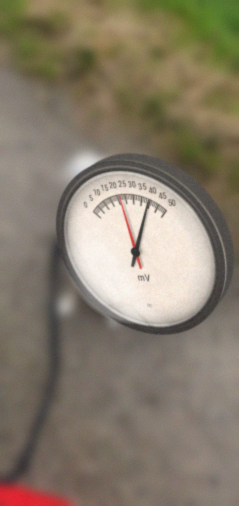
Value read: 40 mV
